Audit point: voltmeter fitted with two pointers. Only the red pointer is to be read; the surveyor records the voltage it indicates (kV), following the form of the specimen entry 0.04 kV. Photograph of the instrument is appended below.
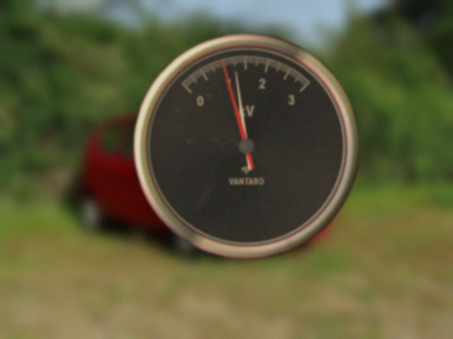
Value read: 1 kV
